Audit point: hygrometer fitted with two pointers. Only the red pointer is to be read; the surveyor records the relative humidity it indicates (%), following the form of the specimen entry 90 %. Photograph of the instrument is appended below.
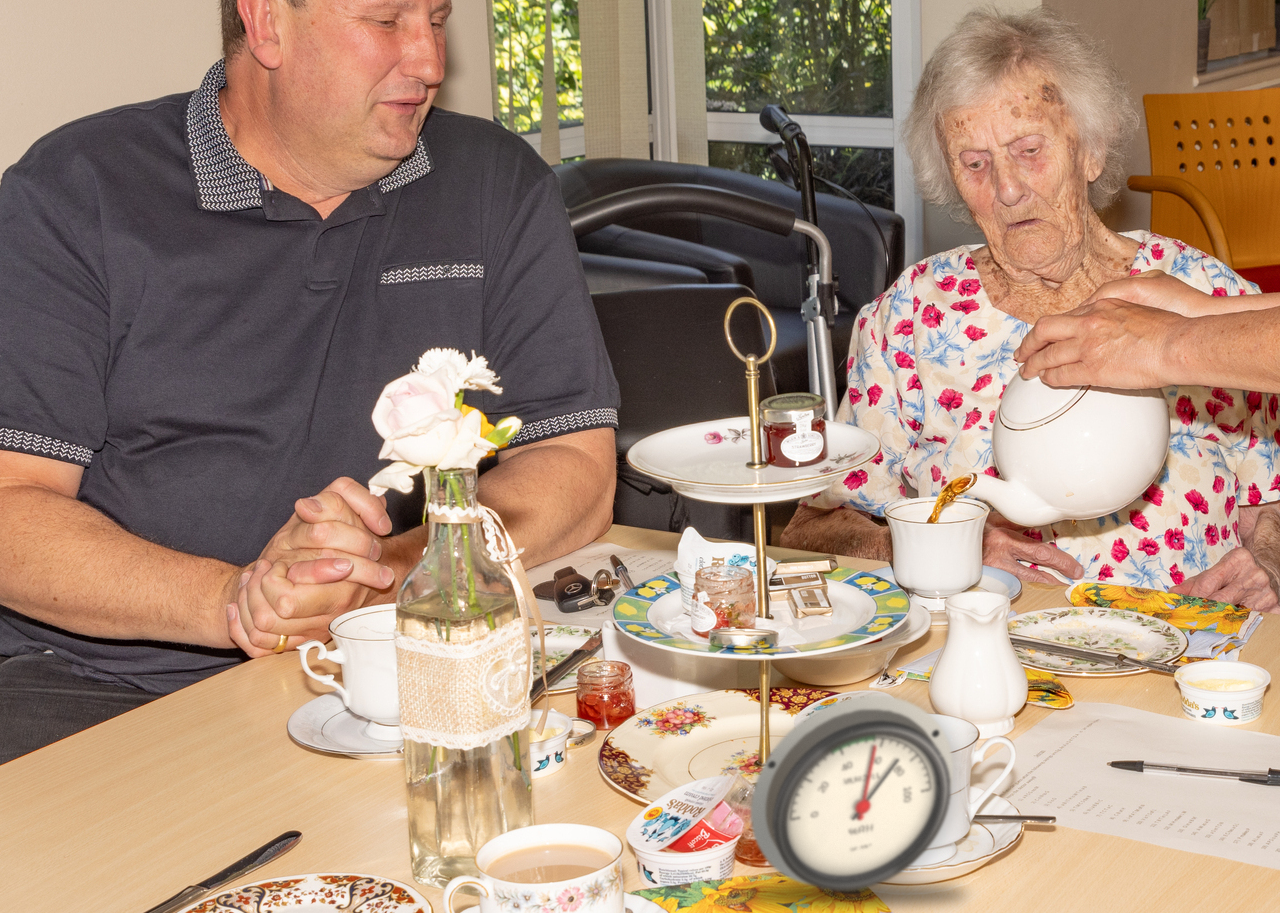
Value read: 56 %
